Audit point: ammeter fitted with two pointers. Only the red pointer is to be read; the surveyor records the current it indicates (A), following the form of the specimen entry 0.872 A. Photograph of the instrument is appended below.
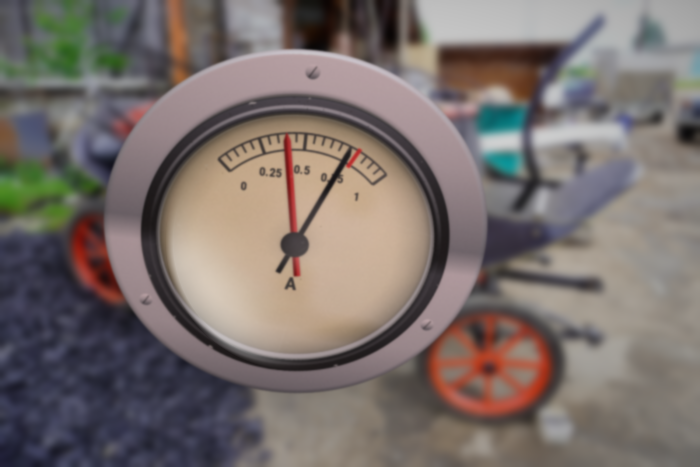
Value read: 0.4 A
